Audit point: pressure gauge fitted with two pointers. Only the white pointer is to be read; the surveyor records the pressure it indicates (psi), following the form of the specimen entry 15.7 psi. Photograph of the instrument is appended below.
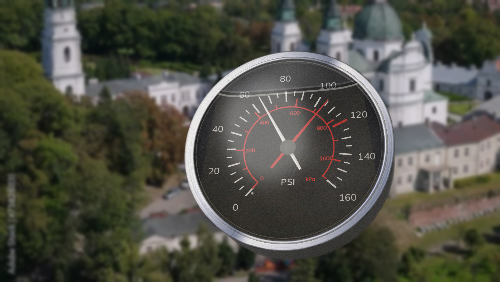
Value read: 65 psi
